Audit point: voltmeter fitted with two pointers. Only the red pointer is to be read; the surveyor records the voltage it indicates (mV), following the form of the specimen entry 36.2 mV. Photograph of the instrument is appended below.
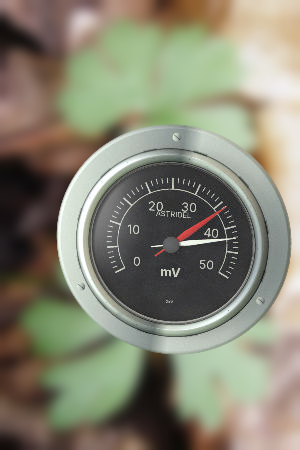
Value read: 36 mV
